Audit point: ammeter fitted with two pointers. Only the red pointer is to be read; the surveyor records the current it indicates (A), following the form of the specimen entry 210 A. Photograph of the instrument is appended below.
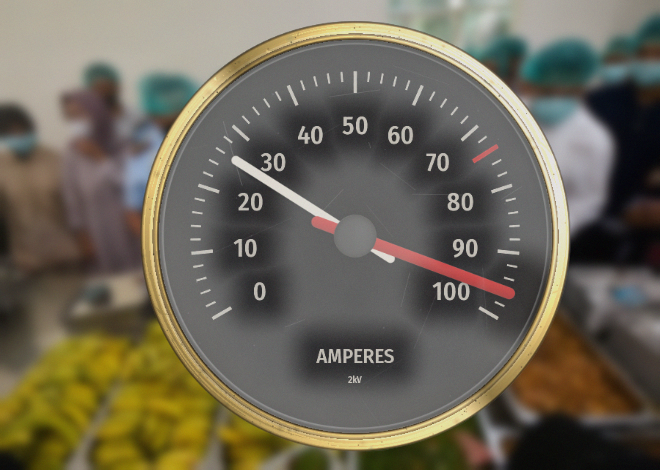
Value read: 96 A
